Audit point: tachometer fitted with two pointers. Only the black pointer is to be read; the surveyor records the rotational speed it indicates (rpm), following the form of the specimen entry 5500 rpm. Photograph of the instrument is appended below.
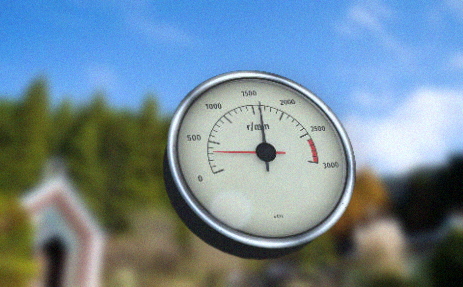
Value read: 1600 rpm
